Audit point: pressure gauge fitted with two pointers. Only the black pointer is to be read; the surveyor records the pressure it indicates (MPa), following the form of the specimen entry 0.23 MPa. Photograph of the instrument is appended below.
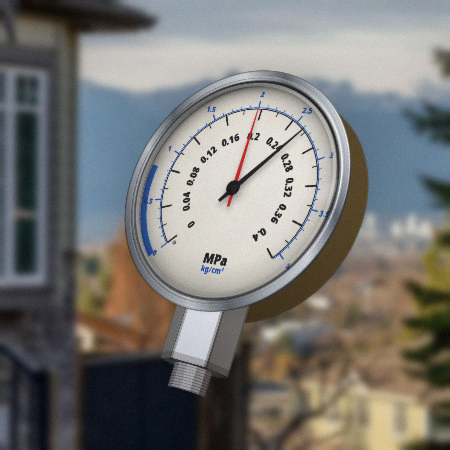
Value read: 0.26 MPa
